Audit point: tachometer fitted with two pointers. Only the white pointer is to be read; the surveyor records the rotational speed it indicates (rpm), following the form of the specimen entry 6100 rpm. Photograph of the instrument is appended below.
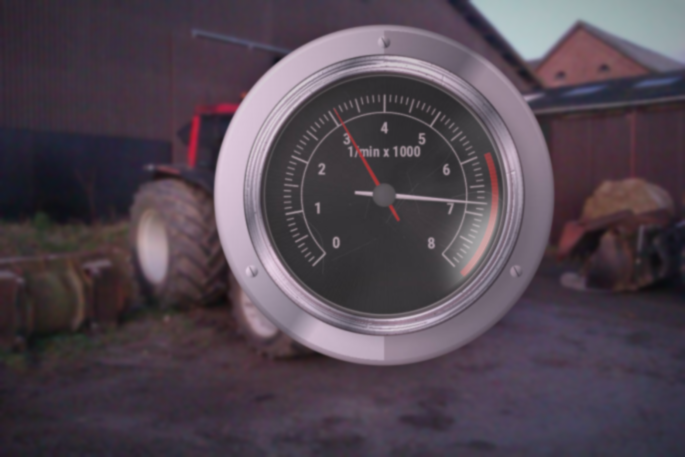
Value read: 6800 rpm
